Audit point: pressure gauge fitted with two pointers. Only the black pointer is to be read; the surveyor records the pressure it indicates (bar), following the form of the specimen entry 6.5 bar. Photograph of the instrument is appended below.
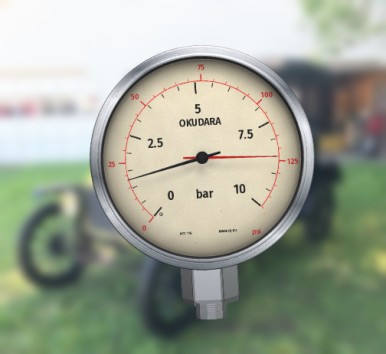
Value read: 1.25 bar
